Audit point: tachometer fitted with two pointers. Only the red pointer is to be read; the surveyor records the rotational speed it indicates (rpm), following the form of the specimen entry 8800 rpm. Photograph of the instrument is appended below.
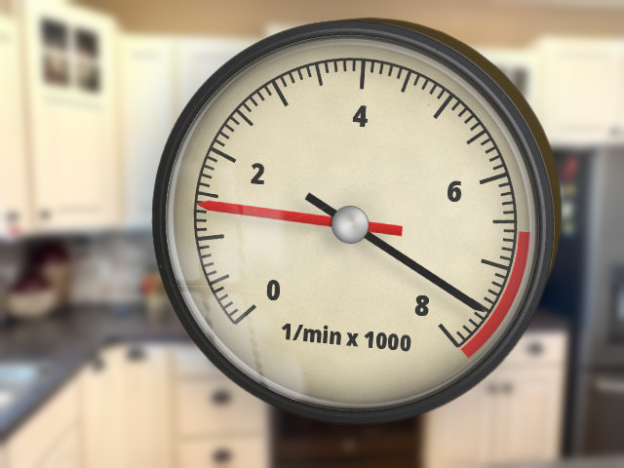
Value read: 1400 rpm
